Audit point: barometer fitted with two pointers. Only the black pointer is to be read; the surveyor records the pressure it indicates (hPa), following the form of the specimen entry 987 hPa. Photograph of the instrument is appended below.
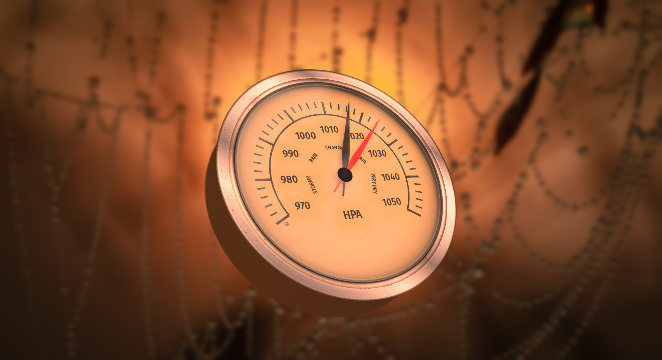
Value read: 1016 hPa
